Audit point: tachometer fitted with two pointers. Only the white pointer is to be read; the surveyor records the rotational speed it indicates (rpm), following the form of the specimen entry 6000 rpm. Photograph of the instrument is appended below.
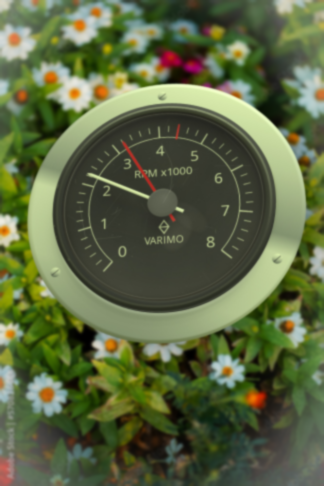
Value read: 2200 rpm
